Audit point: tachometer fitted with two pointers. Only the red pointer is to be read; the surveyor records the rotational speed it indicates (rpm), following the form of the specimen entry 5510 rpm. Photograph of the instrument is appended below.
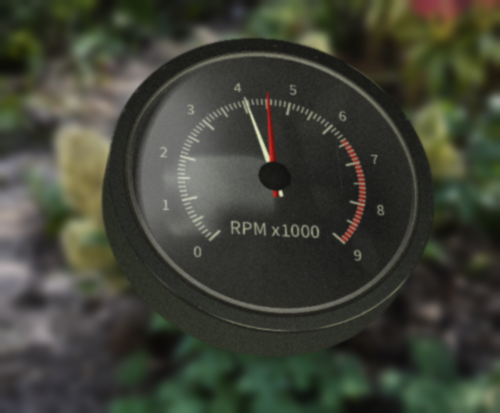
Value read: 4500 rpm
